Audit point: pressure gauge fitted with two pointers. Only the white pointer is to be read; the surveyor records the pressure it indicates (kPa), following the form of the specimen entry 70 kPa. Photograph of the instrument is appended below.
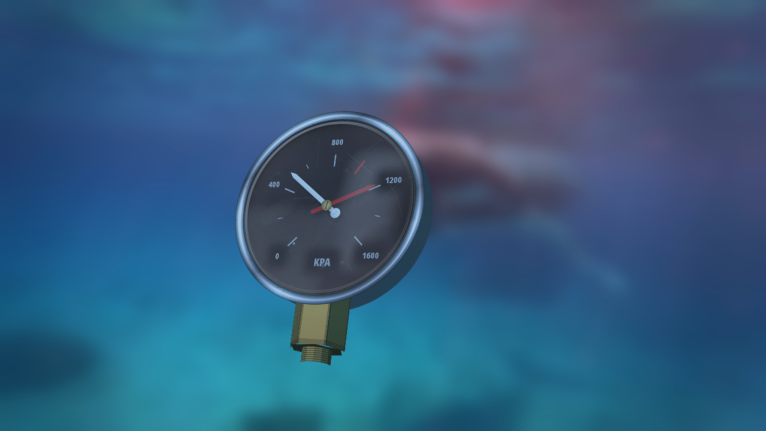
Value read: 500 kPa
